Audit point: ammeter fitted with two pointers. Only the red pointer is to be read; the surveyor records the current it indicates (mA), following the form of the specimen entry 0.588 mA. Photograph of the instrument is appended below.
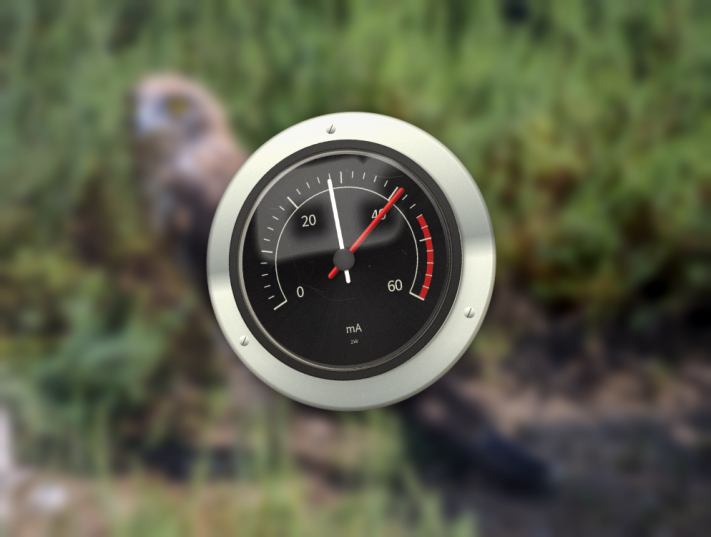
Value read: 41 mA
